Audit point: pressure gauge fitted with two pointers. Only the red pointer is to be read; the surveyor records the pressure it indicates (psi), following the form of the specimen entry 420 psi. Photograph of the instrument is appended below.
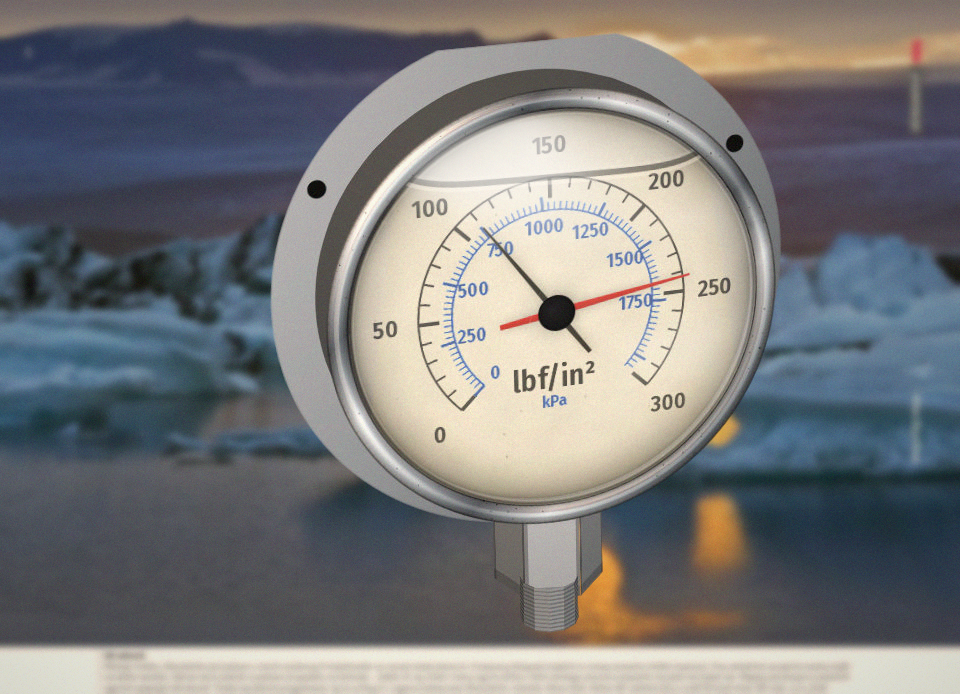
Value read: 240 psi
